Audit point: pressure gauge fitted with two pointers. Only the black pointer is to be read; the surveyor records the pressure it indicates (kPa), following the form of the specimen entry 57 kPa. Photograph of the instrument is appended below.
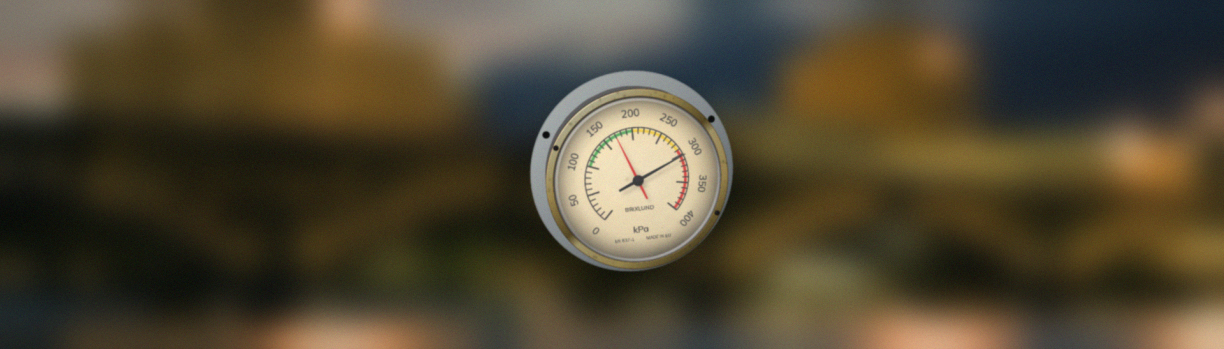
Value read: 300 kPa
